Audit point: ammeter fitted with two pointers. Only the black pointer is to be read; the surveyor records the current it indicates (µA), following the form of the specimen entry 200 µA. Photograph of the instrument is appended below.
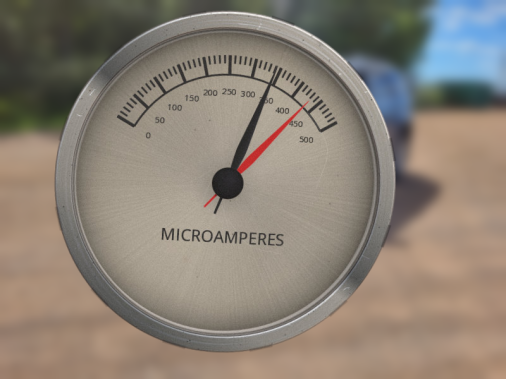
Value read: 340 µA
